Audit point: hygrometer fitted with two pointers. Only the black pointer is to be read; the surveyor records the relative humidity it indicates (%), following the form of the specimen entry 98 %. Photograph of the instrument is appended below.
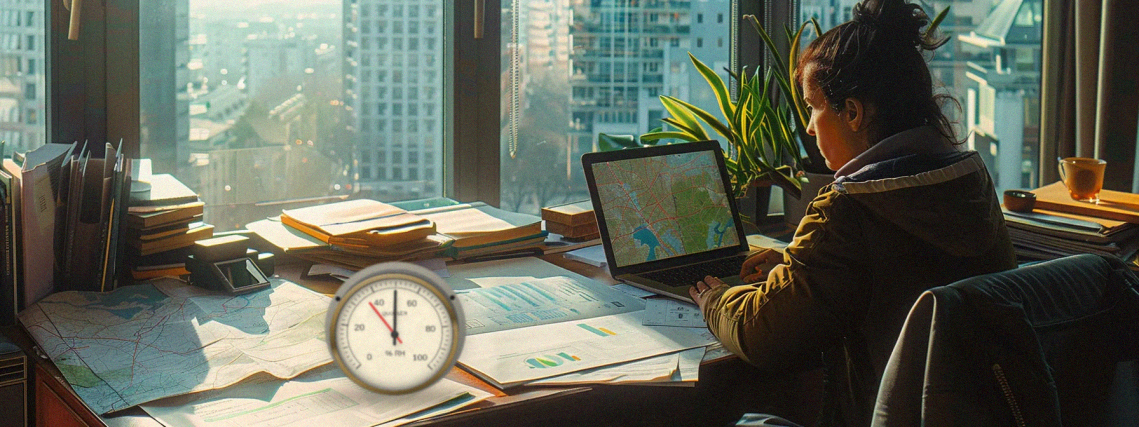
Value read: 50 %
